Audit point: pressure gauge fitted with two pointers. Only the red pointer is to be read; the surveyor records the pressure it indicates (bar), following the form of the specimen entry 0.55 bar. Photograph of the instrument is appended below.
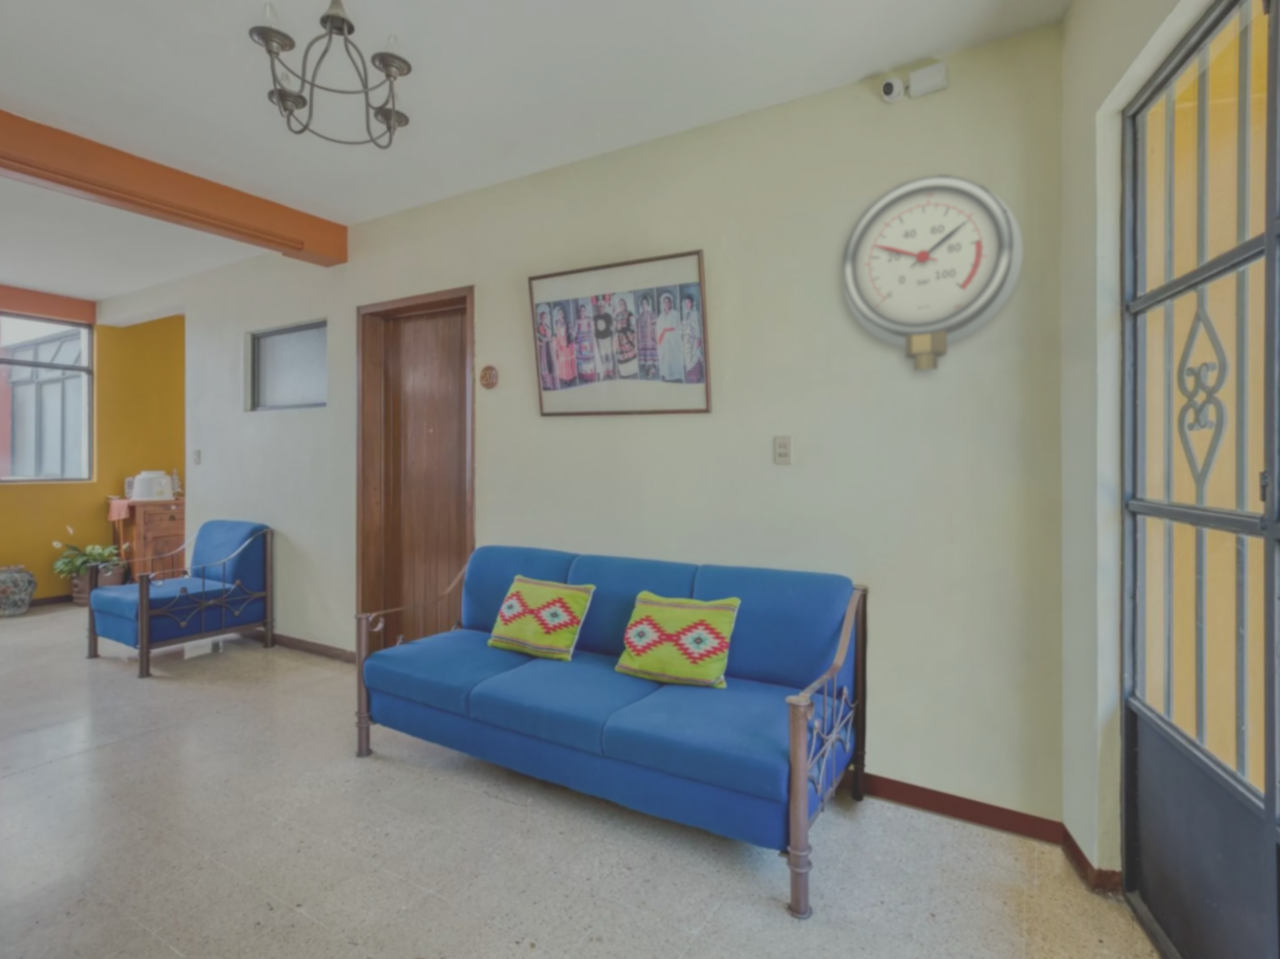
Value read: 25 bar
